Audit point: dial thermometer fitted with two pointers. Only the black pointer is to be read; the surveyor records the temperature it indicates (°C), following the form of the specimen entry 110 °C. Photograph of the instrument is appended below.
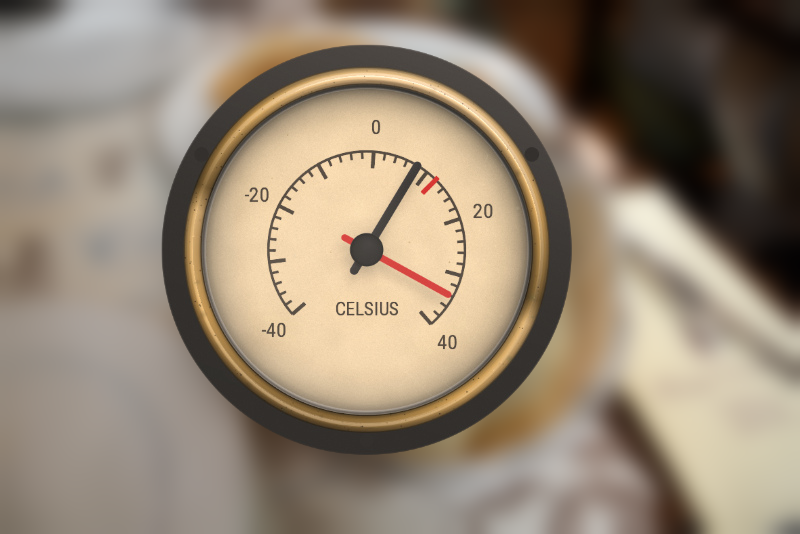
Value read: 8 °C
